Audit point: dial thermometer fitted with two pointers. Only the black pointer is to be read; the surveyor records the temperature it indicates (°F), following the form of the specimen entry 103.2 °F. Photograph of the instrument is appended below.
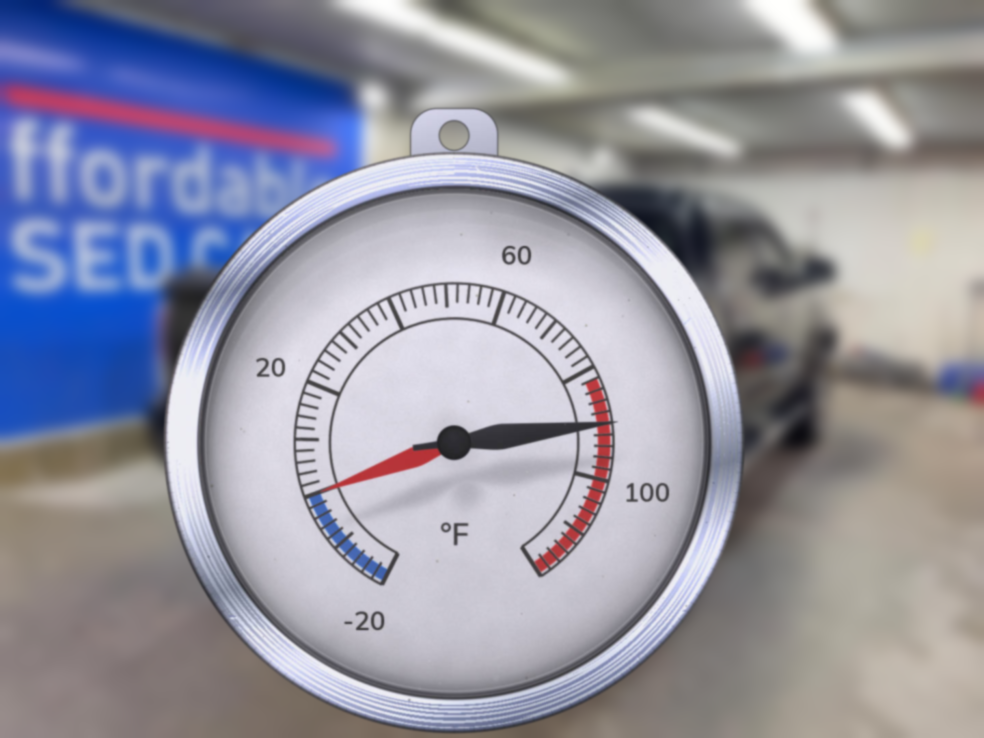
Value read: 90 °F
